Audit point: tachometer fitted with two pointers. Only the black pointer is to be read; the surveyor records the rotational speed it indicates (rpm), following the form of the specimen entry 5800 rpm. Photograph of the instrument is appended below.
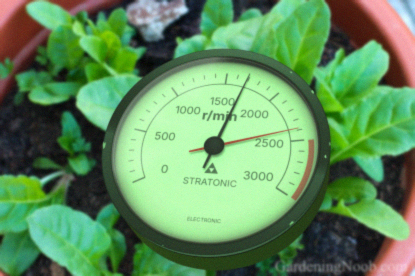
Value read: 1700 rpm
